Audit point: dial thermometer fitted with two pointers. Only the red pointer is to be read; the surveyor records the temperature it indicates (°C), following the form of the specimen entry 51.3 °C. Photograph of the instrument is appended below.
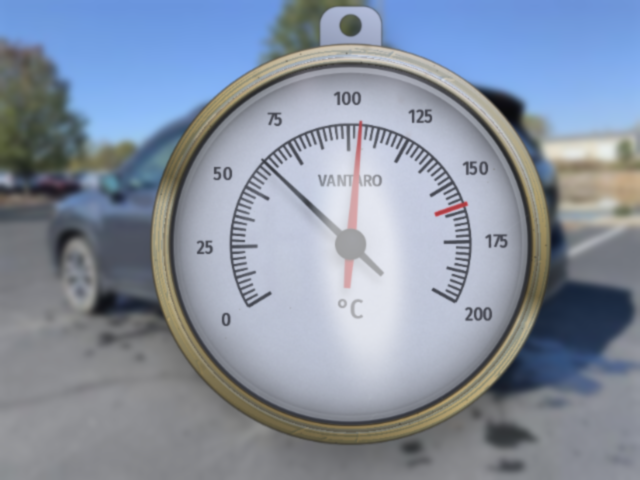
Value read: 105 °C
